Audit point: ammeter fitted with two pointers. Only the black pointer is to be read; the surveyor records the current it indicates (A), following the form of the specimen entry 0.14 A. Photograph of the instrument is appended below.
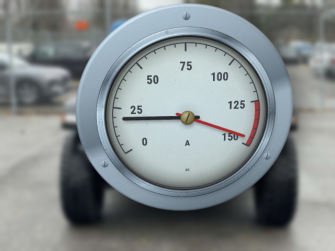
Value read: 20 A
